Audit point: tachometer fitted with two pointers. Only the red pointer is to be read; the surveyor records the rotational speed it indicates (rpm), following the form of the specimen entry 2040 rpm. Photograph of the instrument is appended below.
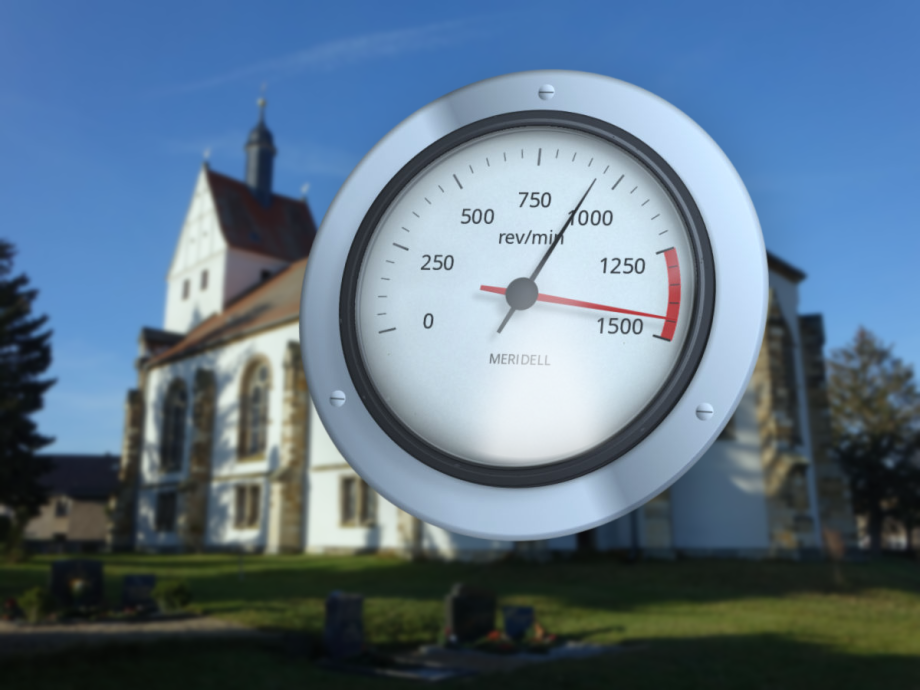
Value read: 1450 rpm
